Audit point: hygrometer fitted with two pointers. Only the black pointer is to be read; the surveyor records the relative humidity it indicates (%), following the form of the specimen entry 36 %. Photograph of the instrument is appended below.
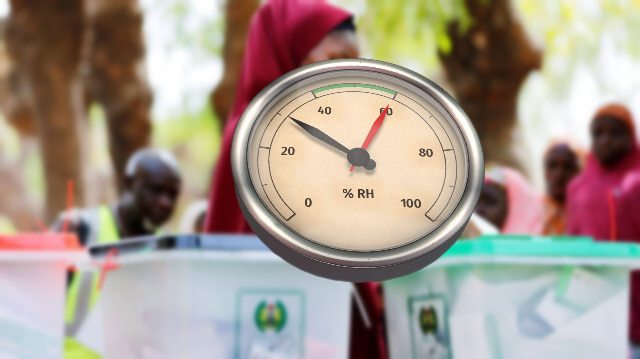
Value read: 30 %
